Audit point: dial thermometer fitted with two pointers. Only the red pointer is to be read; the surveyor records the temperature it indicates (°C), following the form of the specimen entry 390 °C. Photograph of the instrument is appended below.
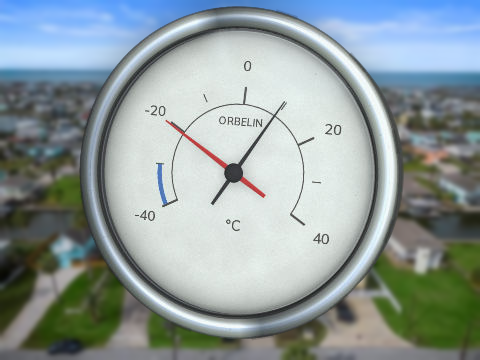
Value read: -20 °C
